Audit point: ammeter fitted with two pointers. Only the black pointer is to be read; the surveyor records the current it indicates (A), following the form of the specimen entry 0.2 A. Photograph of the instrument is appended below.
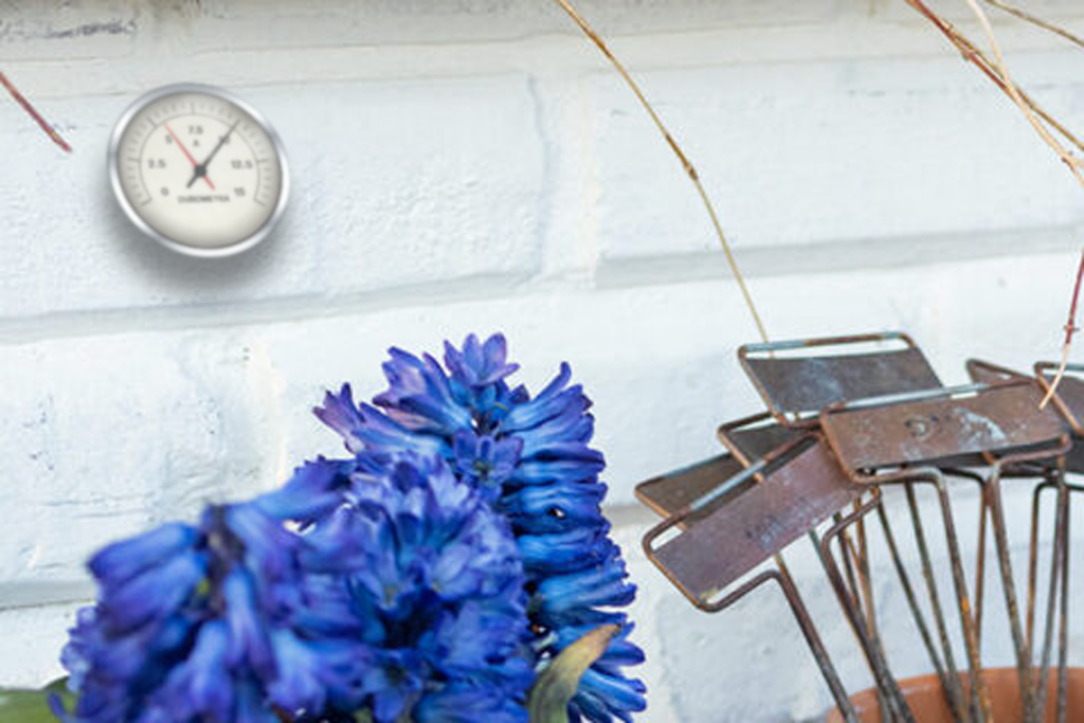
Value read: 10 A
